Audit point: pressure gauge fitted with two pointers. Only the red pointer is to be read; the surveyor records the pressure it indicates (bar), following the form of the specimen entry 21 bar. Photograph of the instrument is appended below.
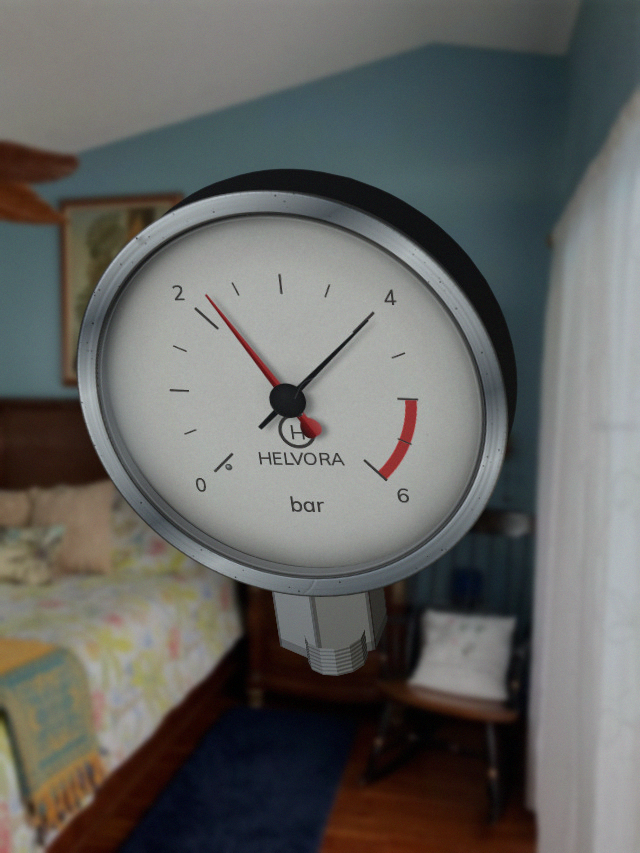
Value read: 2.25 bar
